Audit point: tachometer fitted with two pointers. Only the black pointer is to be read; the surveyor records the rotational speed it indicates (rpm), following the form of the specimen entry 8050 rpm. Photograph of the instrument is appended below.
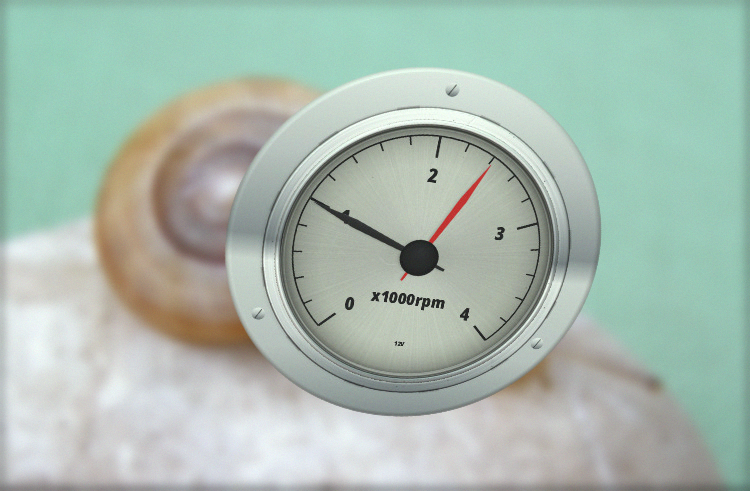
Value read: 1000 rpm
